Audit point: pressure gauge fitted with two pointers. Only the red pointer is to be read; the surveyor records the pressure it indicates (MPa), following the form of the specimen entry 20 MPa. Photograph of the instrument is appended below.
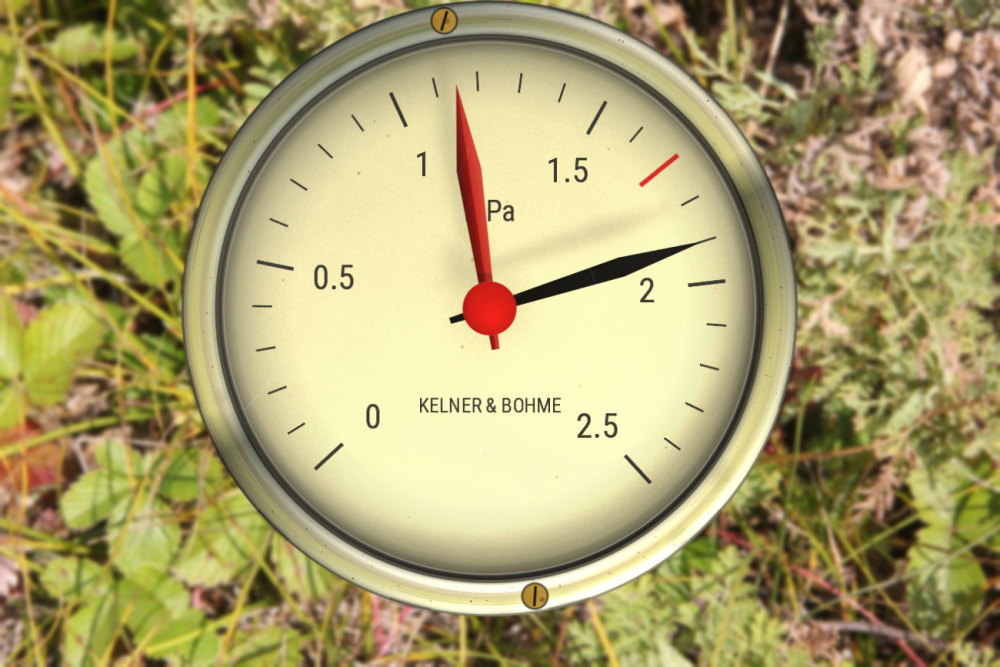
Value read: 1.15 MPa
